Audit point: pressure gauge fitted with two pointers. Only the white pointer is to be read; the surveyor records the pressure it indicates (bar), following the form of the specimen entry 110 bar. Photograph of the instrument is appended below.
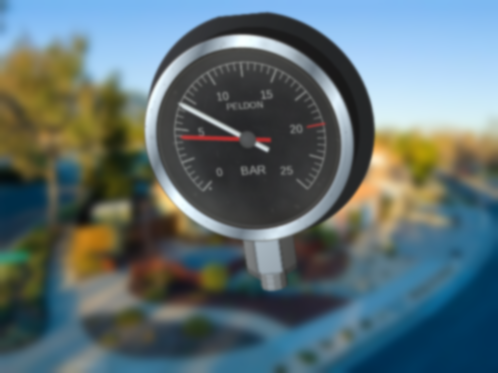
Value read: 7 bar
